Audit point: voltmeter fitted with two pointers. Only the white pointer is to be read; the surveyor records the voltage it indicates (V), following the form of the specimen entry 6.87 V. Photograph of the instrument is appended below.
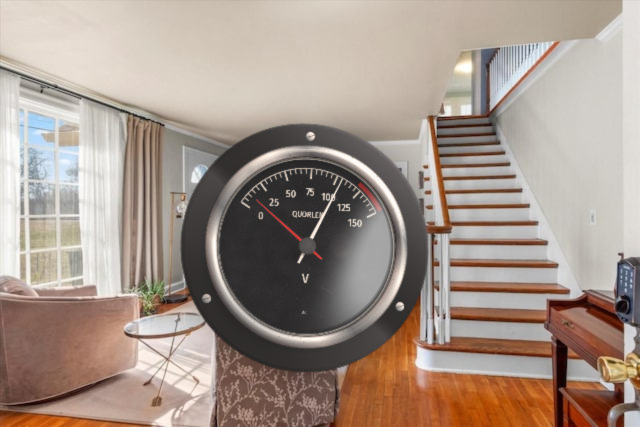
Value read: 105 V
